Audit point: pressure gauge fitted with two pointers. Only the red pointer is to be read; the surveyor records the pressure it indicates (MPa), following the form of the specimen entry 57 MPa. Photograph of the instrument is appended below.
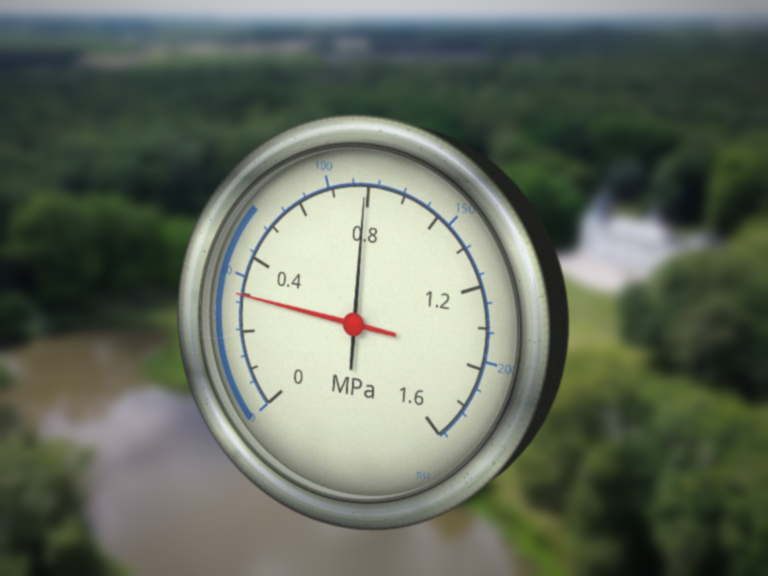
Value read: 0.3 MPa
